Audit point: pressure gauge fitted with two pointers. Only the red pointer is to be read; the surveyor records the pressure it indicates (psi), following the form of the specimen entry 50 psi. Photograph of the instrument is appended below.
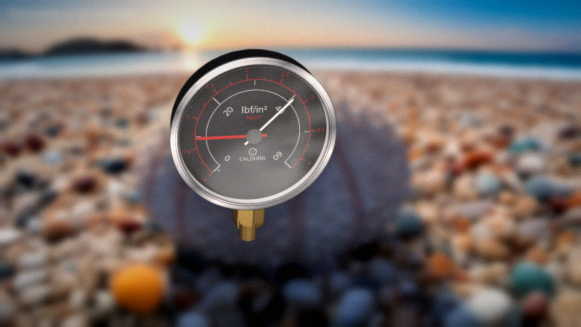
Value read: 10 psi
